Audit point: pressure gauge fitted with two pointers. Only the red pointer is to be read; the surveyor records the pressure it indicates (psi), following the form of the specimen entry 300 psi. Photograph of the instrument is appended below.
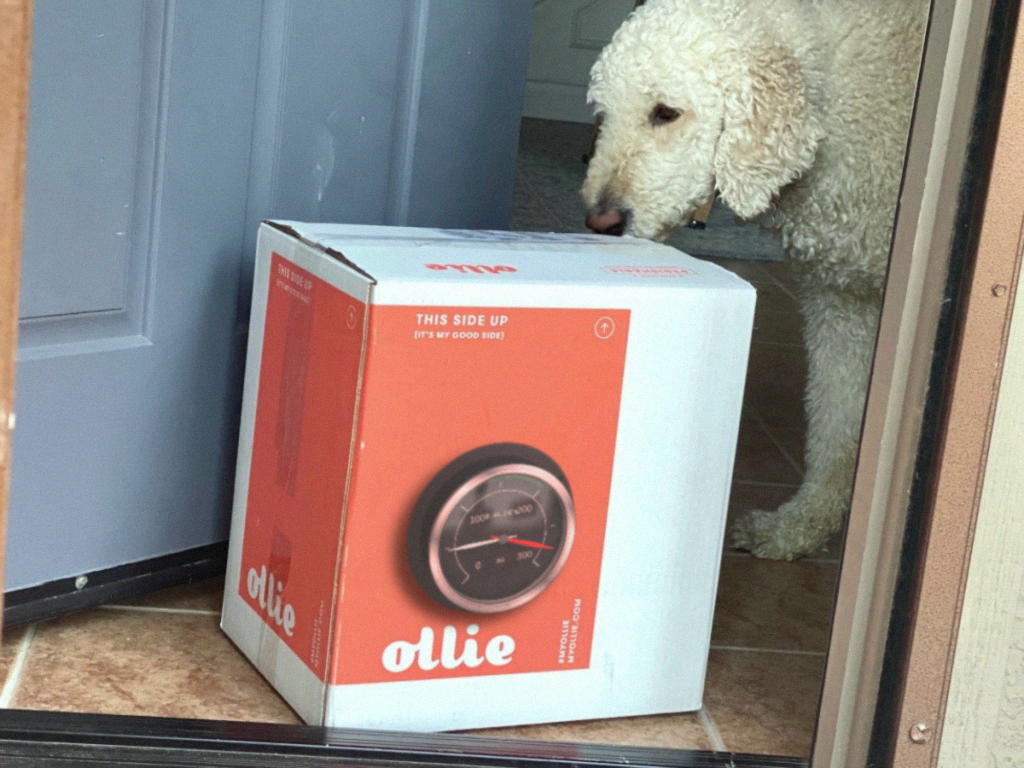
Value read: 275 psi
